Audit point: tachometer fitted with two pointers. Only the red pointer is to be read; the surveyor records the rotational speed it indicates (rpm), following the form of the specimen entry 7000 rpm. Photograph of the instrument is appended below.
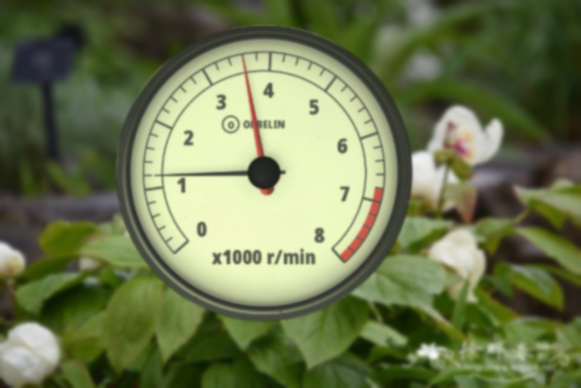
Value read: 3600 rpm
